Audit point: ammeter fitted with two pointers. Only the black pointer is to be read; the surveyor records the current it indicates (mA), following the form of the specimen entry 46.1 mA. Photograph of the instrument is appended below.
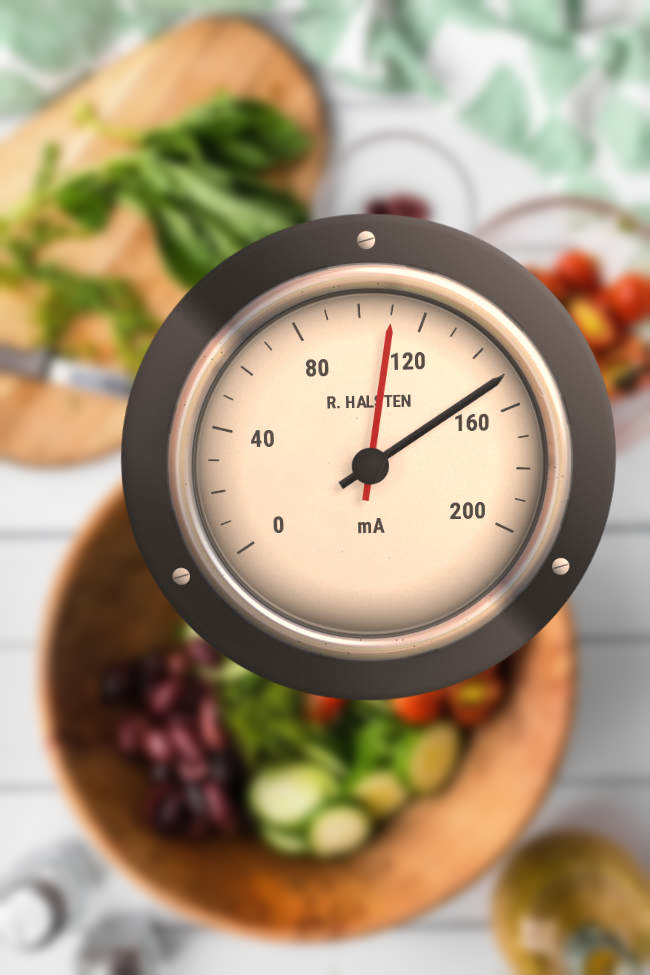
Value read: 150 mA
